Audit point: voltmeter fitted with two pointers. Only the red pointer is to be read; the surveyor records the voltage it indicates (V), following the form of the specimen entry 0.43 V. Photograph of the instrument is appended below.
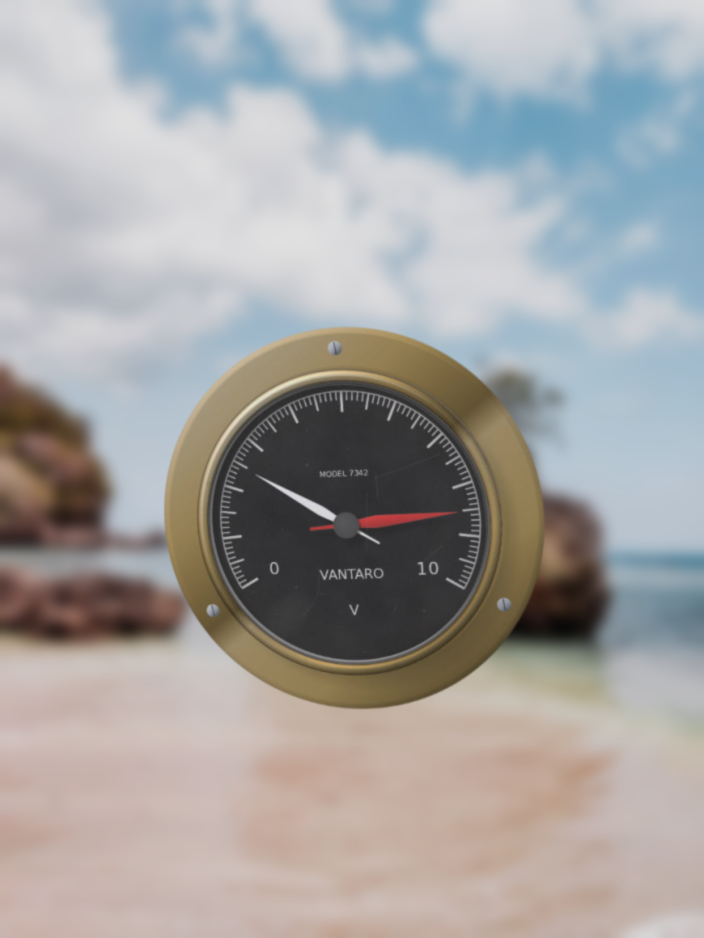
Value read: 8.5 V
